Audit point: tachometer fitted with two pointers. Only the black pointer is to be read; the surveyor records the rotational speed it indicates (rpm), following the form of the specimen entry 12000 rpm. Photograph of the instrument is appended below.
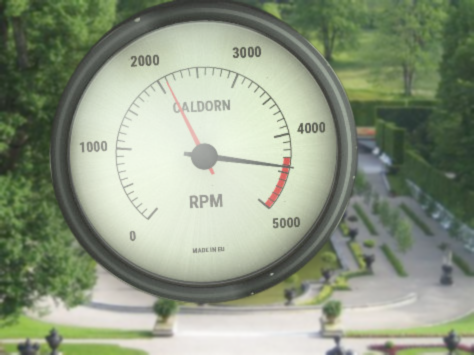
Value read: 4400 rpm
